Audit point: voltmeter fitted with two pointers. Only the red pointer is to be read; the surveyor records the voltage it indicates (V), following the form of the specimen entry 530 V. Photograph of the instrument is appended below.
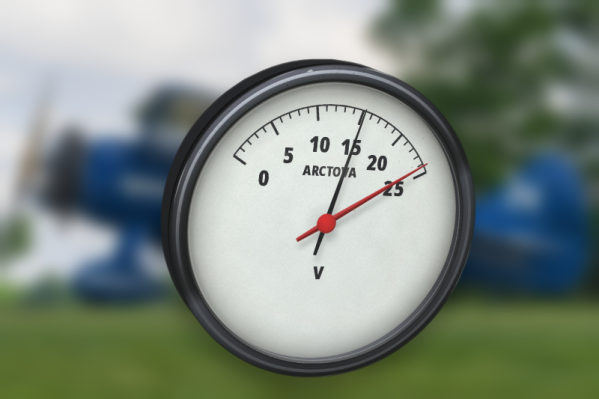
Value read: 24 V
